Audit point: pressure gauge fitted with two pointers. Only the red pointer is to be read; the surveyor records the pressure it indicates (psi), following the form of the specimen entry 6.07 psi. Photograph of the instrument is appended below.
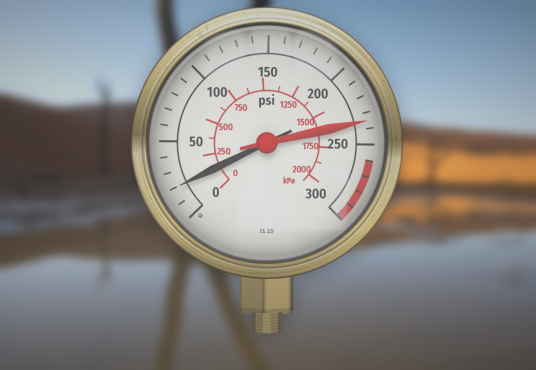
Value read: 235 psi
